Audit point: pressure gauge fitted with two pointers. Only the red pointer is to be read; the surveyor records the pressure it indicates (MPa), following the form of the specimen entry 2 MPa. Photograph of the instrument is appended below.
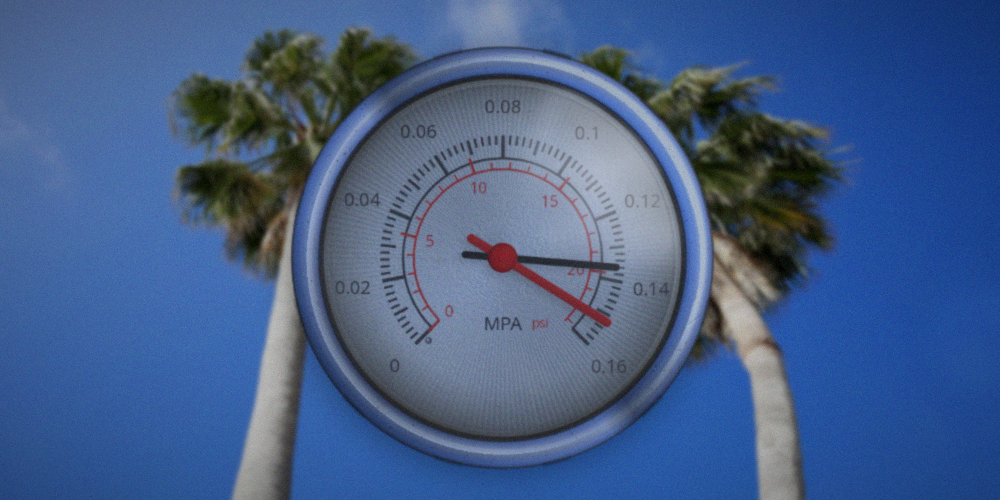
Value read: 0.152 MPa
